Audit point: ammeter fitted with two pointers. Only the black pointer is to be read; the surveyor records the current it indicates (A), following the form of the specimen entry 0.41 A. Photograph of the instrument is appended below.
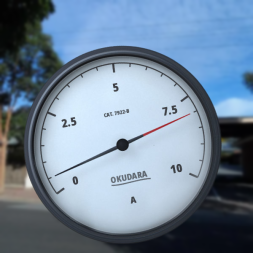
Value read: 0.5 A
